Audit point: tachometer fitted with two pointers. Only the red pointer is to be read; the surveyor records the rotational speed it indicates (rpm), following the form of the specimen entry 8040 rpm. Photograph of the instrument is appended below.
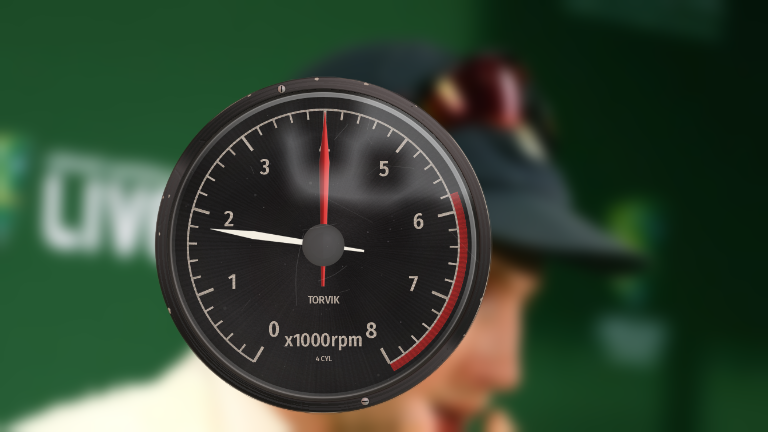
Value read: 4000 rpm
